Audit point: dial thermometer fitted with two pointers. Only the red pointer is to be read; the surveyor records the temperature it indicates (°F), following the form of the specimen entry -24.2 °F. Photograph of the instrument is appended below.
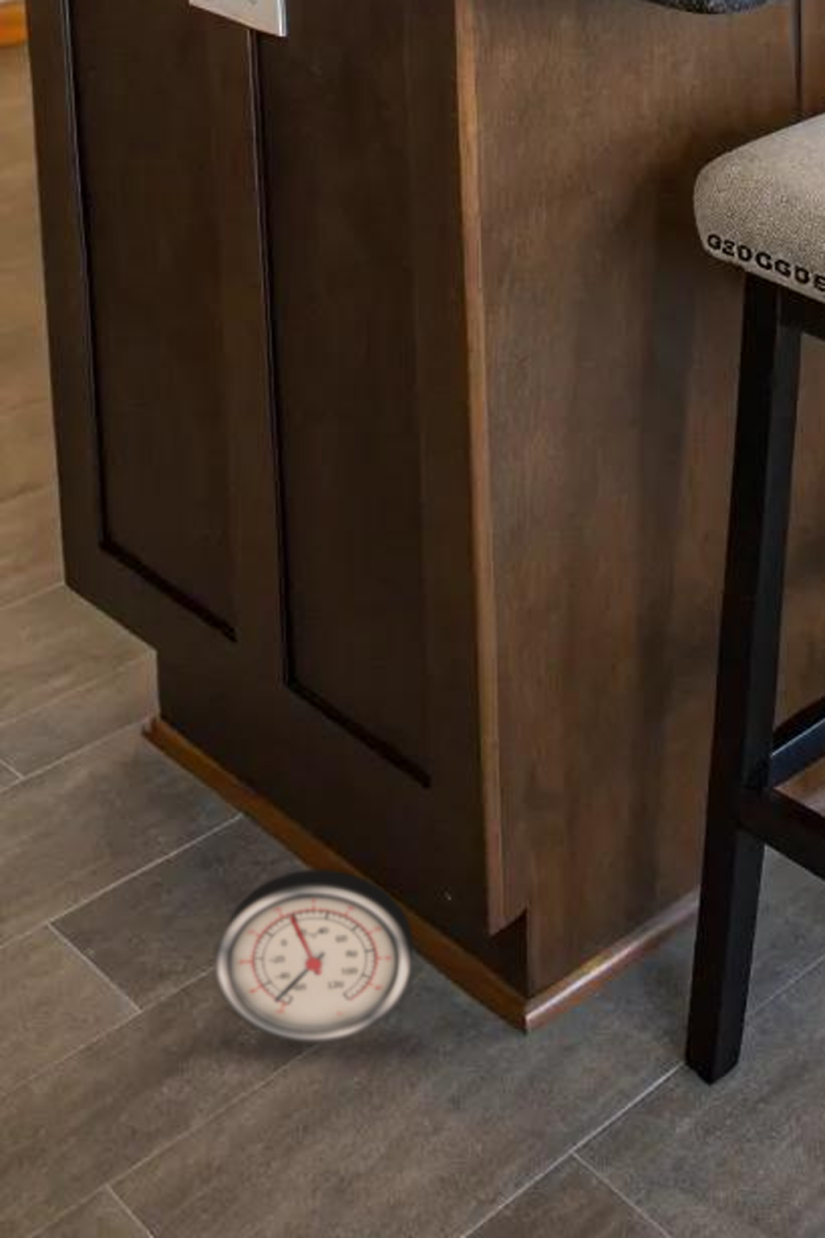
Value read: 20 °F
